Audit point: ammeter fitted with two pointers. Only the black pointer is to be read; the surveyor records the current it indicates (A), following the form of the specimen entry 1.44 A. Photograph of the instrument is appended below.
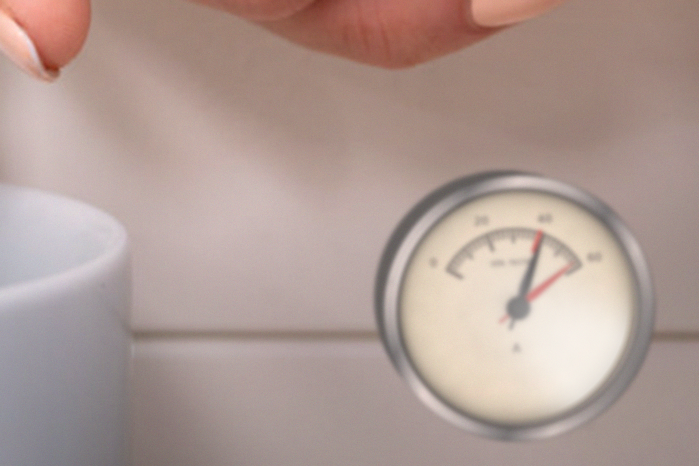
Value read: 40 A
